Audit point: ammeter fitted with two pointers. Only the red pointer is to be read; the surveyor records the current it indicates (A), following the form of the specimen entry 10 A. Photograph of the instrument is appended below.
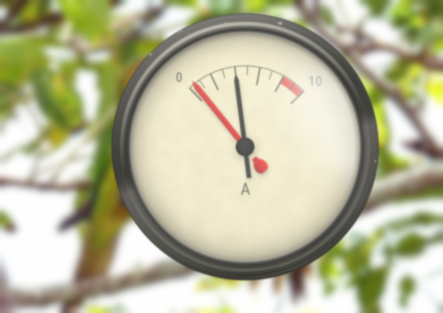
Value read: 0.5 A
